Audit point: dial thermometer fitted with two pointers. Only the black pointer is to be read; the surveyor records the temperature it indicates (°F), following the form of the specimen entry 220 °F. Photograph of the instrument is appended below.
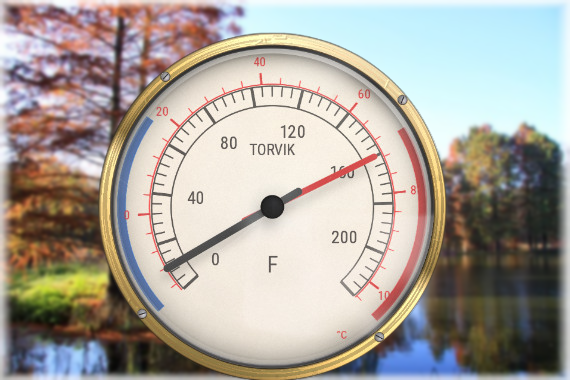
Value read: 10 °F
